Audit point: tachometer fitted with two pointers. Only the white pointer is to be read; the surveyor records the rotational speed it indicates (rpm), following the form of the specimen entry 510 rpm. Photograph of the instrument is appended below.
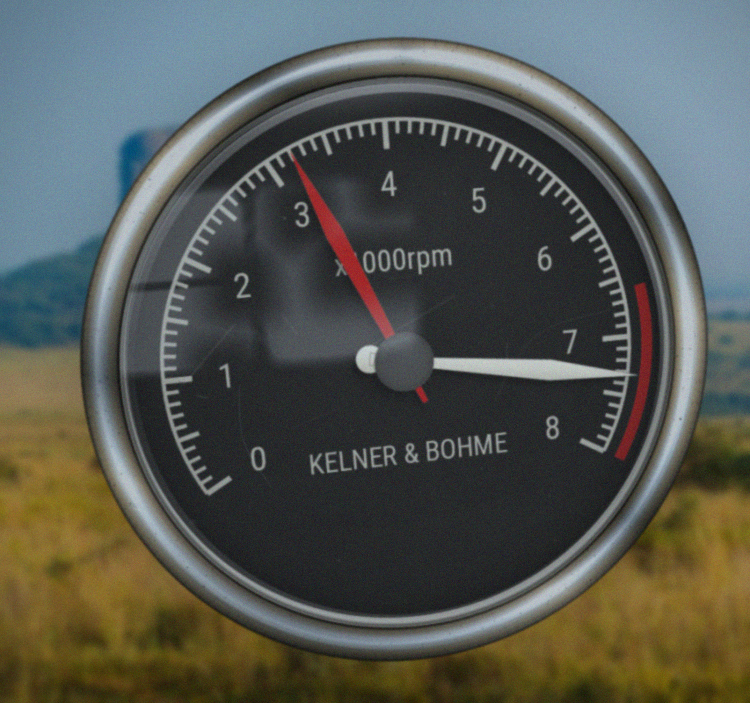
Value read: 7300 rpm
